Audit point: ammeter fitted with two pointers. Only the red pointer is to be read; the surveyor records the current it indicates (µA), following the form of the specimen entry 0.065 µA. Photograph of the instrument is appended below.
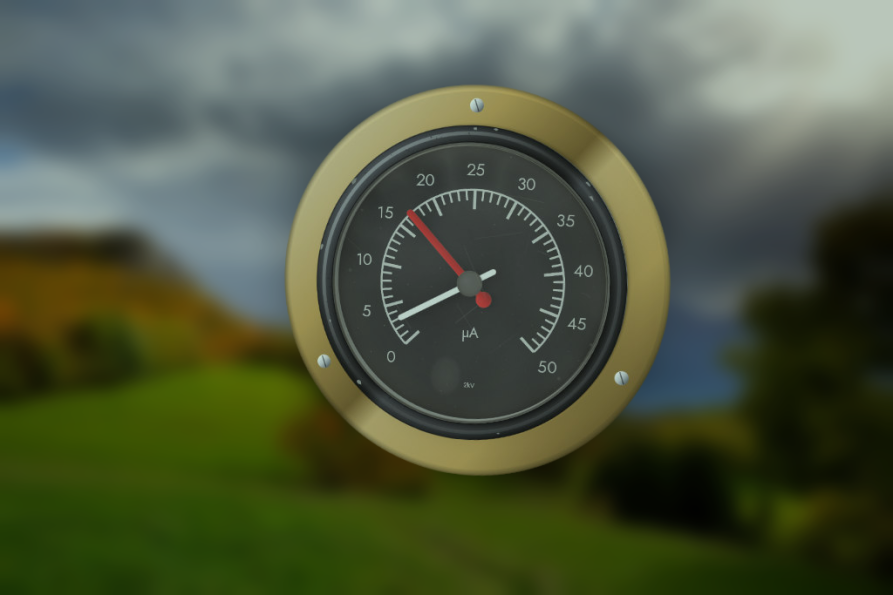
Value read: 17 µA
